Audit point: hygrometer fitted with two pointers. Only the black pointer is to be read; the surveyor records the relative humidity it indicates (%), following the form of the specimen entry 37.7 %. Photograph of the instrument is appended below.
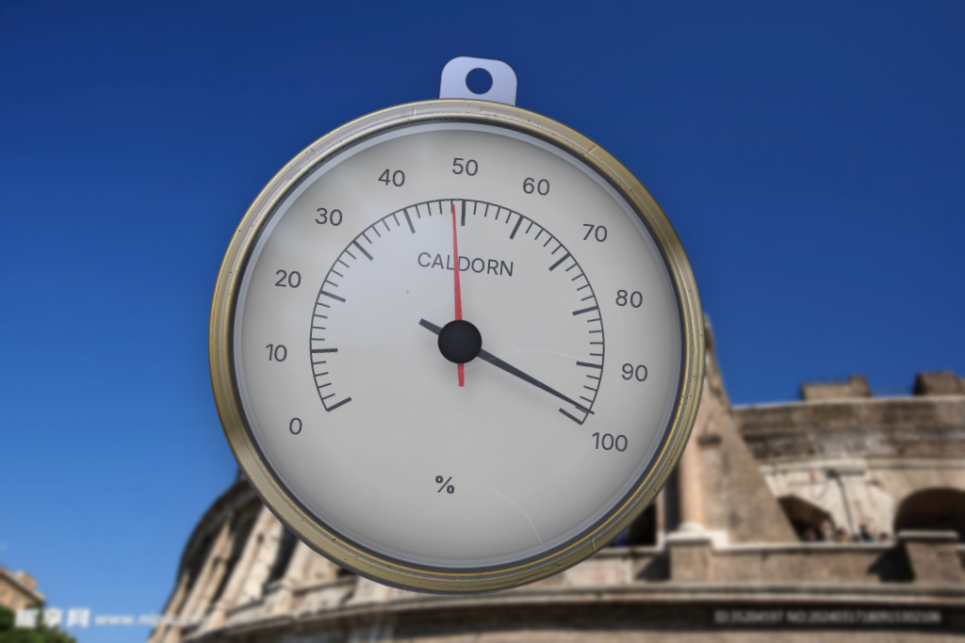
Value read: 98 %
